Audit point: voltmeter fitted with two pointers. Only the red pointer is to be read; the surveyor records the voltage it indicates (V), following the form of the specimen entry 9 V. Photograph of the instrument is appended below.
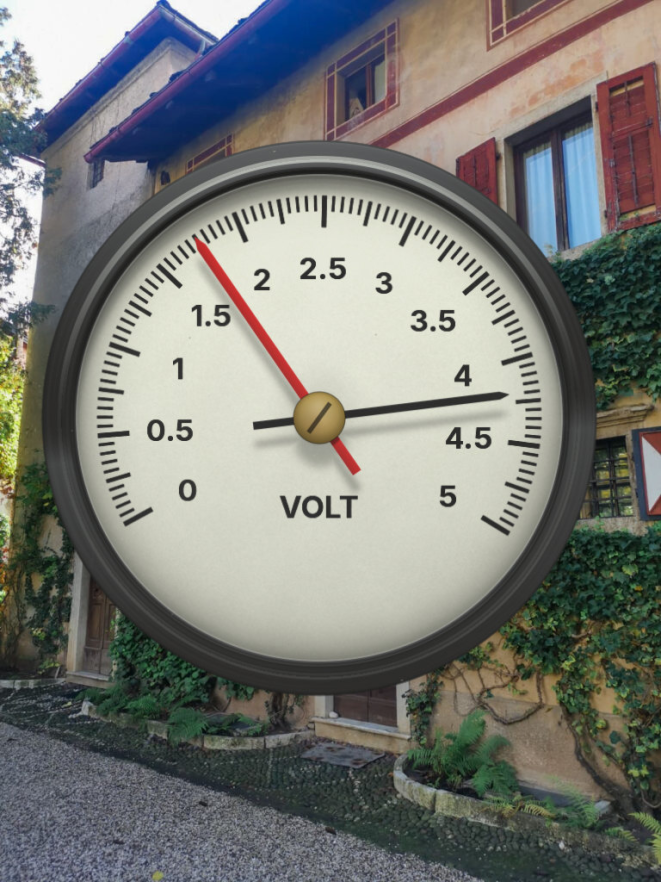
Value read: 1.75 V
